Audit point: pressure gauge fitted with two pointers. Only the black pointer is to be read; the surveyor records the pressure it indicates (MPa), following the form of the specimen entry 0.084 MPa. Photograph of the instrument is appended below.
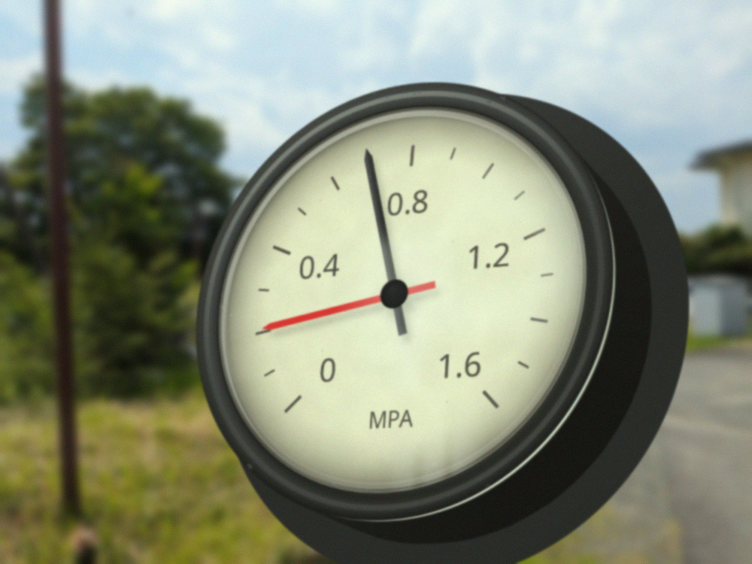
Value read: 0.7 MPa
